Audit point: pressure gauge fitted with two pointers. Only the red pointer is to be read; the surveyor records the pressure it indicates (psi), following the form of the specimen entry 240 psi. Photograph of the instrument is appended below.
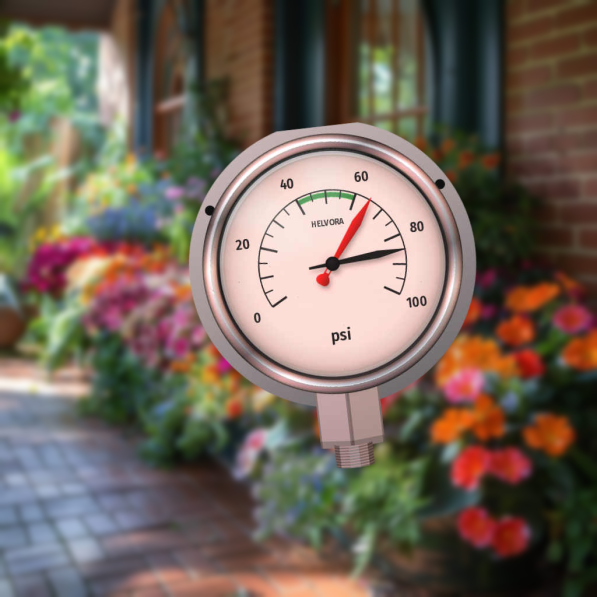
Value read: 65 psi
